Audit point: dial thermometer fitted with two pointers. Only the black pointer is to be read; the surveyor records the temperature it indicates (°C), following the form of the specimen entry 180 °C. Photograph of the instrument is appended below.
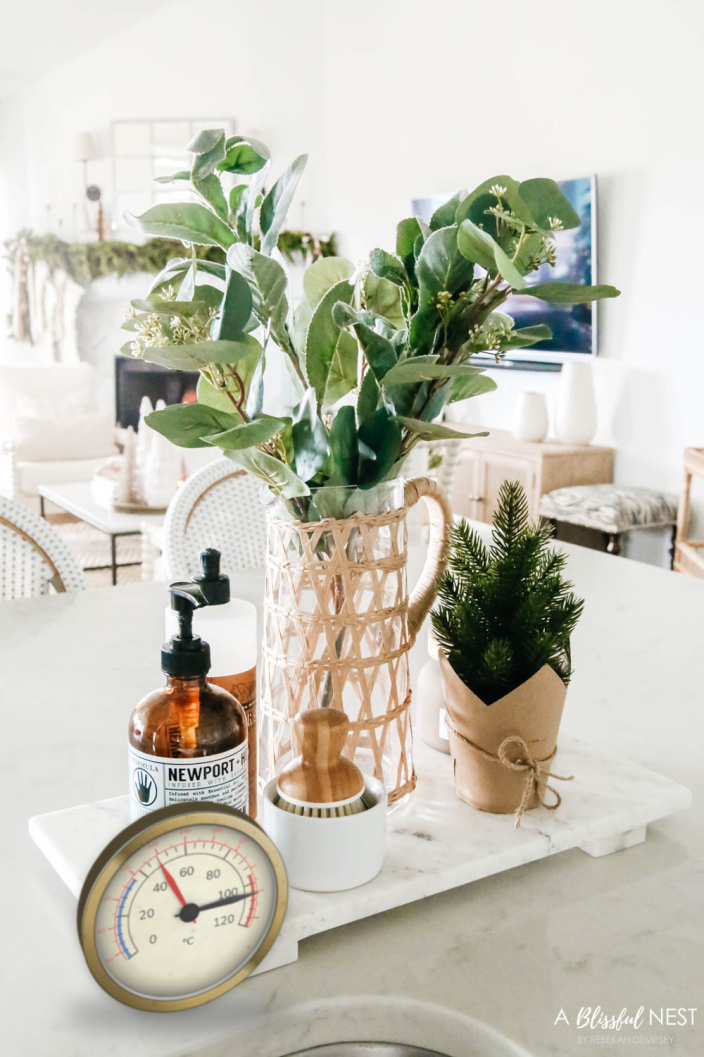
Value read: 104 °C
